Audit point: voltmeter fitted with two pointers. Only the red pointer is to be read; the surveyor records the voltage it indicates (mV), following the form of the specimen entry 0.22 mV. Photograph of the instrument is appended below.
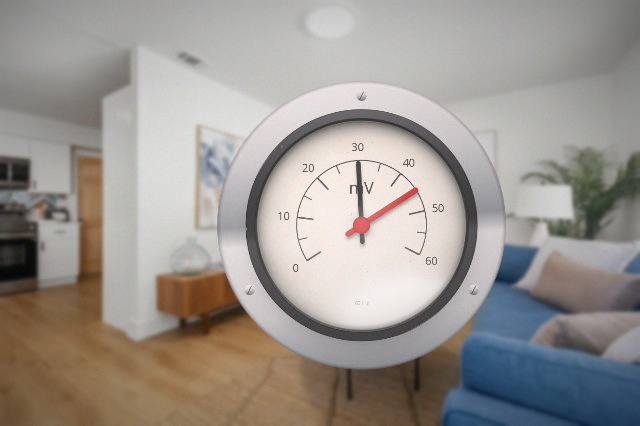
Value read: 45 mV
